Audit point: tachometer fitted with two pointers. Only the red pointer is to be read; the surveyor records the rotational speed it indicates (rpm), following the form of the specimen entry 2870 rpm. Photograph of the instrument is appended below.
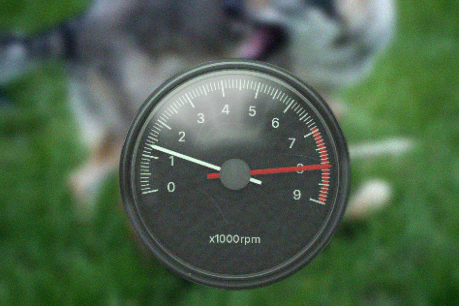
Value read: 8000 rpm
